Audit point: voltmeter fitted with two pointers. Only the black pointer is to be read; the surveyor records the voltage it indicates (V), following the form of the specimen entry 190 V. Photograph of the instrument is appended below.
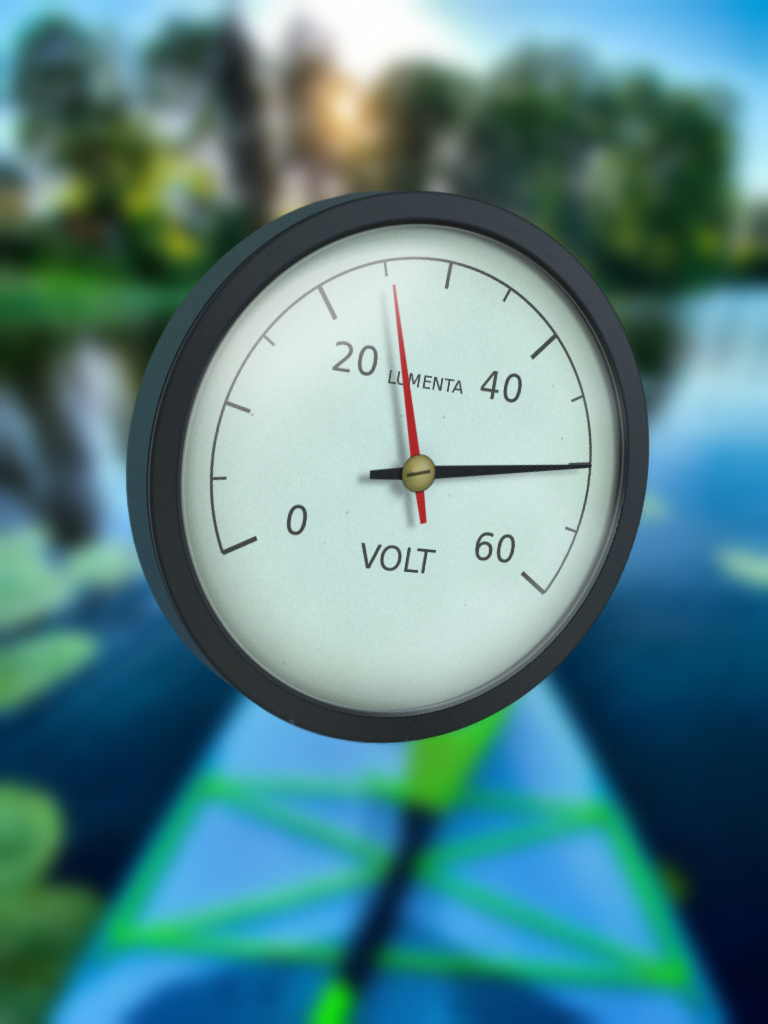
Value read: 50 V
